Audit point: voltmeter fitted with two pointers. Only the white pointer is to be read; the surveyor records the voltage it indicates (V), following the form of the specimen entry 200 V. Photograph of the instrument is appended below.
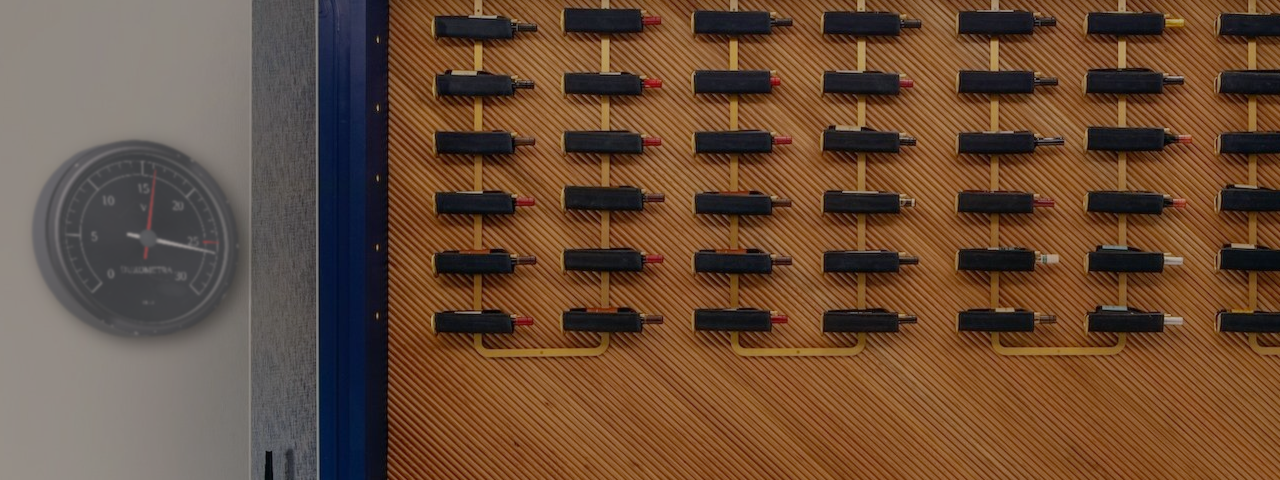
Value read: 26 V
